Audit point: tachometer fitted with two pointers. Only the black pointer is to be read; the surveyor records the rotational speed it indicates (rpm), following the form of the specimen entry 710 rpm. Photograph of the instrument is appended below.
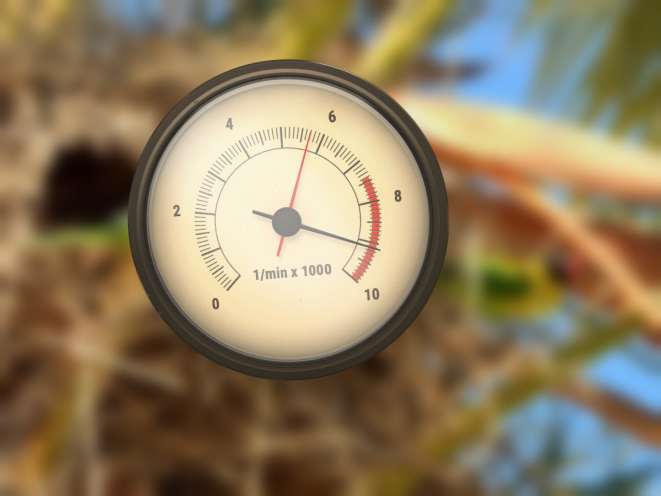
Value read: 9100 rpm
